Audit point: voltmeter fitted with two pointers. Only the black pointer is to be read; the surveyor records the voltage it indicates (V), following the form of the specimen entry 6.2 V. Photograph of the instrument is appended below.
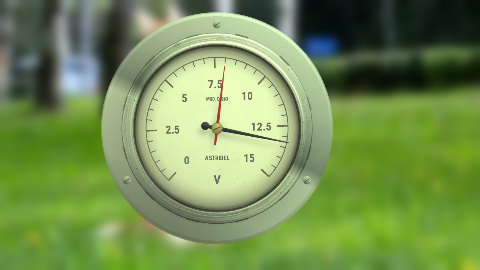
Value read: 13.25 V
